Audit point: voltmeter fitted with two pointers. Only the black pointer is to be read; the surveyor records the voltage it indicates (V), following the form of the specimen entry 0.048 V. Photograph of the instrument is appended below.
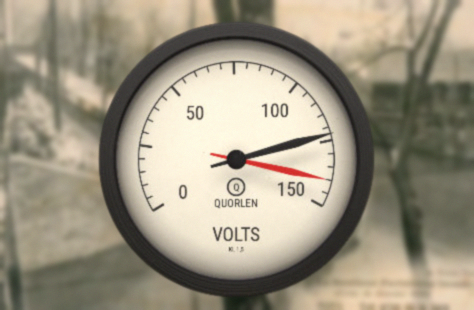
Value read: 122.5 V
